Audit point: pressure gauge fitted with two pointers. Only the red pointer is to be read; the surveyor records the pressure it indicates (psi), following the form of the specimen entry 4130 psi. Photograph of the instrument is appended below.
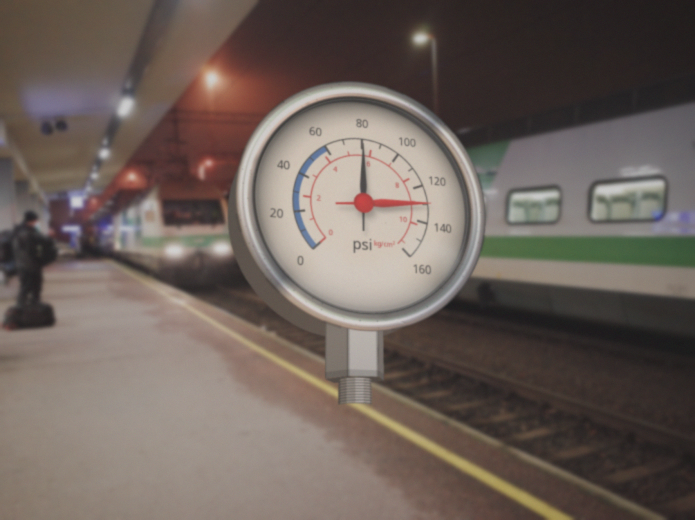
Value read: 130 psi
